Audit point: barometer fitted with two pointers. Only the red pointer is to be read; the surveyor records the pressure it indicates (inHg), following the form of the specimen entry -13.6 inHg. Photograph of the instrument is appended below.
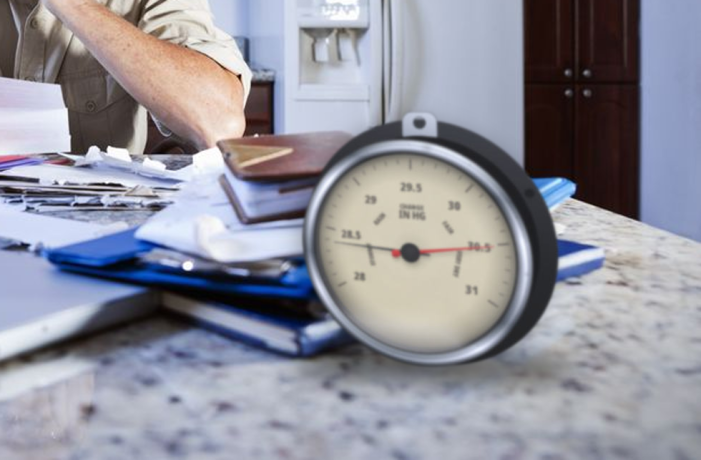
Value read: 30.5 inHg
